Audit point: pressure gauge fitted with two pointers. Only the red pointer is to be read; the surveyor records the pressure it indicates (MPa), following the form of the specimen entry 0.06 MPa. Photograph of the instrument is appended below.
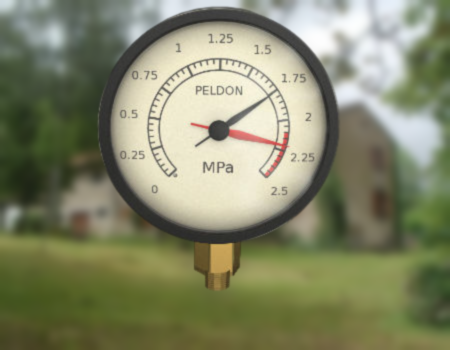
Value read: 2.2 MPa
